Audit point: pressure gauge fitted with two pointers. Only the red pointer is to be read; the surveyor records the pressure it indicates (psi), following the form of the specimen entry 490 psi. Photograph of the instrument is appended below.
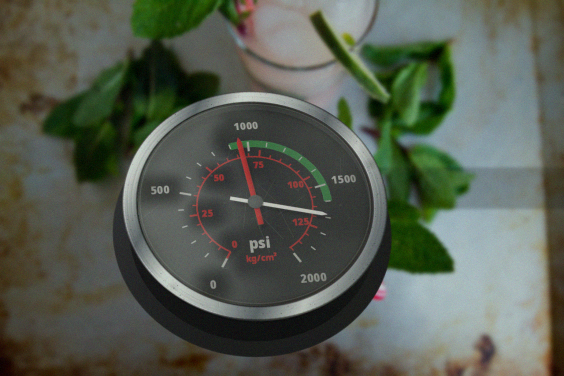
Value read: 950 psi
